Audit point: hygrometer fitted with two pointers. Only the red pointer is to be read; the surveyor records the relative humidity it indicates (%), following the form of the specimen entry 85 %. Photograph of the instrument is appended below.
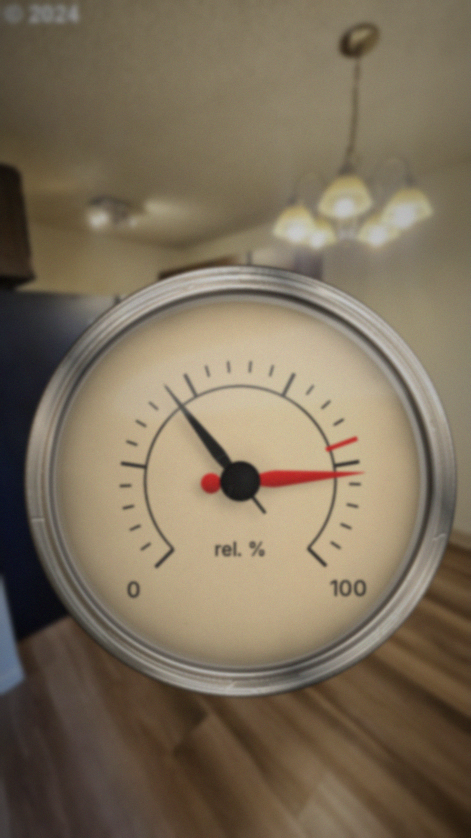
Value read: 82 %
